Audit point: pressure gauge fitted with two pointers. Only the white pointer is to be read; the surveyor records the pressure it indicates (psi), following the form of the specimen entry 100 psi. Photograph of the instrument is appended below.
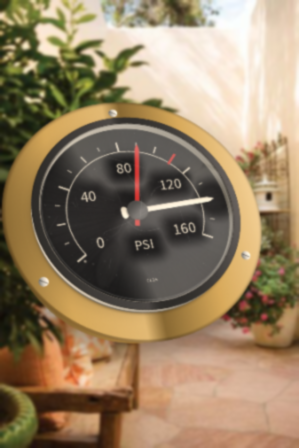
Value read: 140 psi
